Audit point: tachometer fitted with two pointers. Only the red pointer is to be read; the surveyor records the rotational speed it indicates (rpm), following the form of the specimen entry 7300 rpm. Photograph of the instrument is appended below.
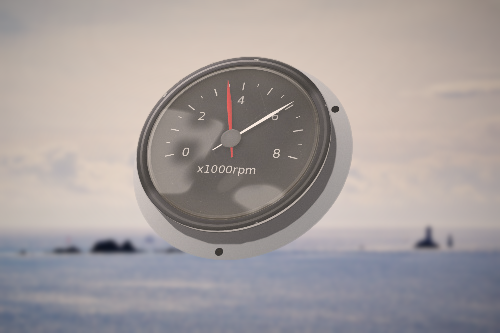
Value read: 3500 rpm
